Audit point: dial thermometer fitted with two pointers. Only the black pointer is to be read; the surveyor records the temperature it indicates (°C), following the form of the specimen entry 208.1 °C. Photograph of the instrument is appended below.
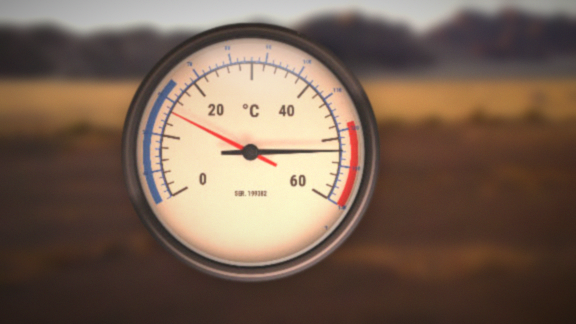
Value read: 52 °C
